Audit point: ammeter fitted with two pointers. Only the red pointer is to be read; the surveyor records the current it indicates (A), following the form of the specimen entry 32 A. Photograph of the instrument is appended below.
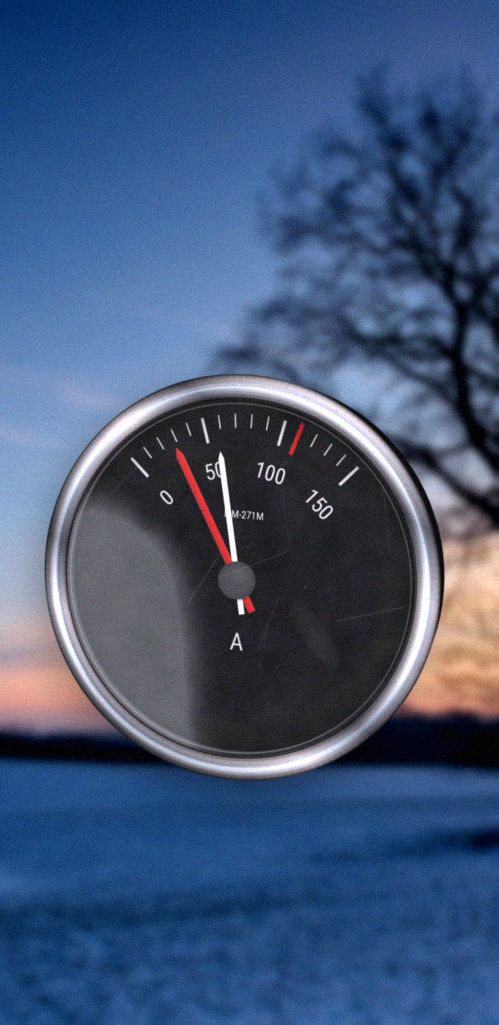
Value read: 30 A
